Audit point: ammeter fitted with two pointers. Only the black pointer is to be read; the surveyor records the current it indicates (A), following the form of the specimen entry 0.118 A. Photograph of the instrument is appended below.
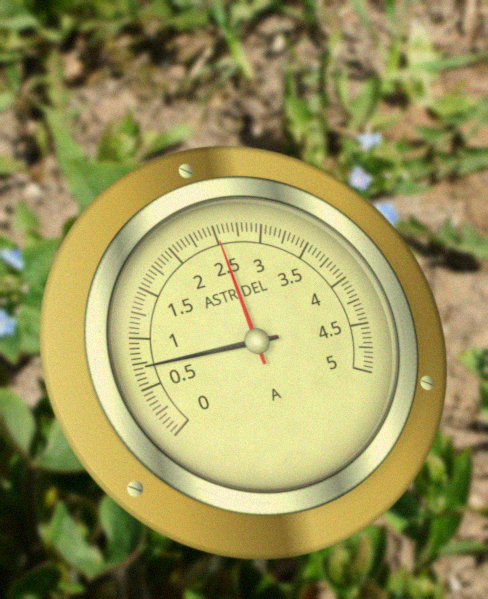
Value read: 0.7 A
